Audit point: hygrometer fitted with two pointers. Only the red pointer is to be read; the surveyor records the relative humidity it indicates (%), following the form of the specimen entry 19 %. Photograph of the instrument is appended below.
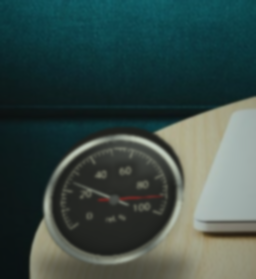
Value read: 90 %
